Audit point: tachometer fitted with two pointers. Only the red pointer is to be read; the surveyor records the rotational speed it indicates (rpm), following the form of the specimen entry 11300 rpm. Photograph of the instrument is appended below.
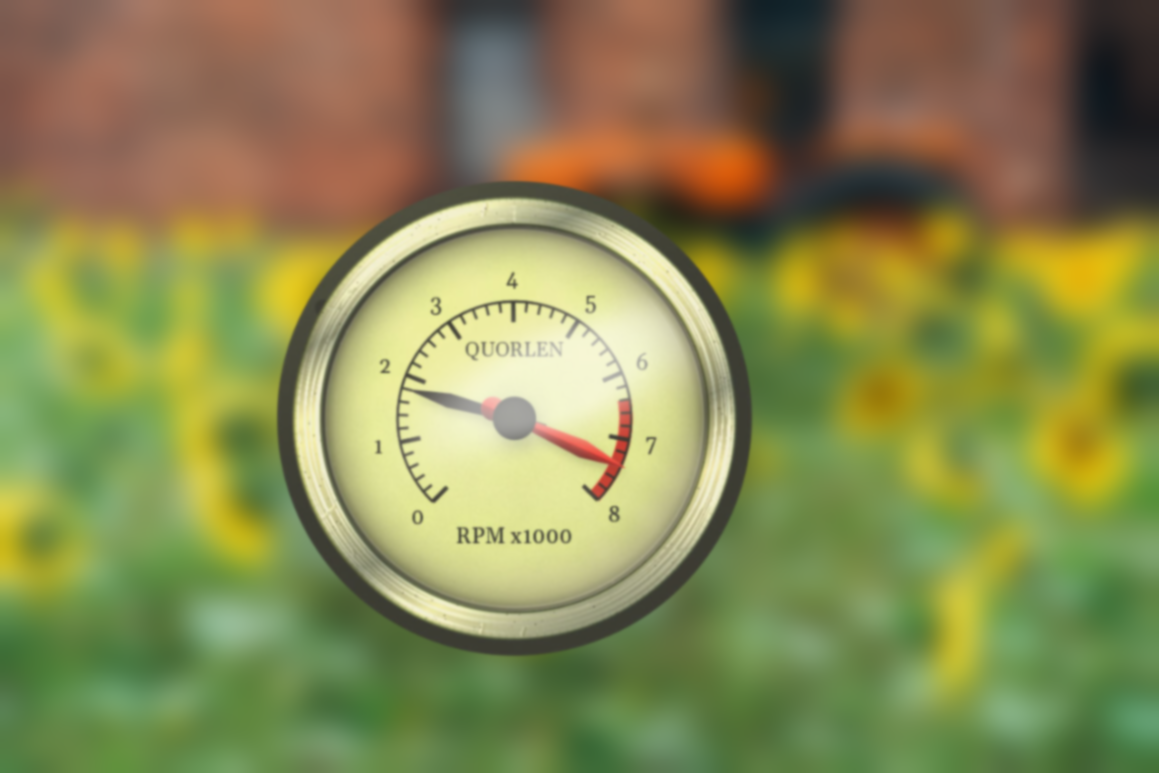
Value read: 7400 rpm
